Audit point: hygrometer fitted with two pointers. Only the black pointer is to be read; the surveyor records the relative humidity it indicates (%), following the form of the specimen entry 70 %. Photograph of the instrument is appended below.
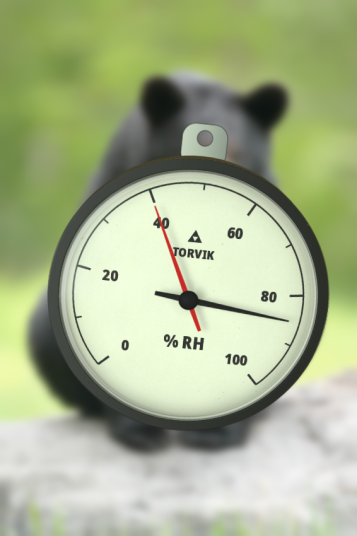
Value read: 85 %
